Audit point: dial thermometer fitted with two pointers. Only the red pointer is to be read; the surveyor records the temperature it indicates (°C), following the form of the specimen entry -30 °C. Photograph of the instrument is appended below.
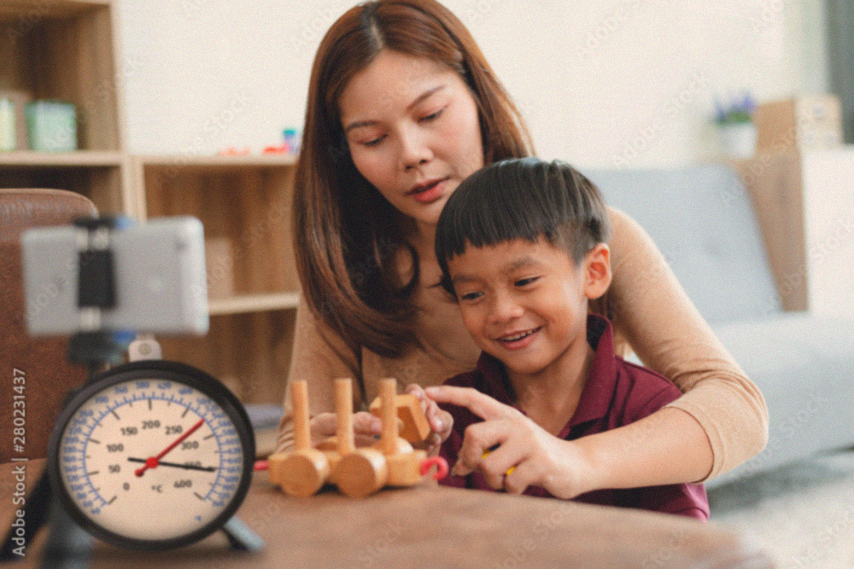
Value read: 275 °C
